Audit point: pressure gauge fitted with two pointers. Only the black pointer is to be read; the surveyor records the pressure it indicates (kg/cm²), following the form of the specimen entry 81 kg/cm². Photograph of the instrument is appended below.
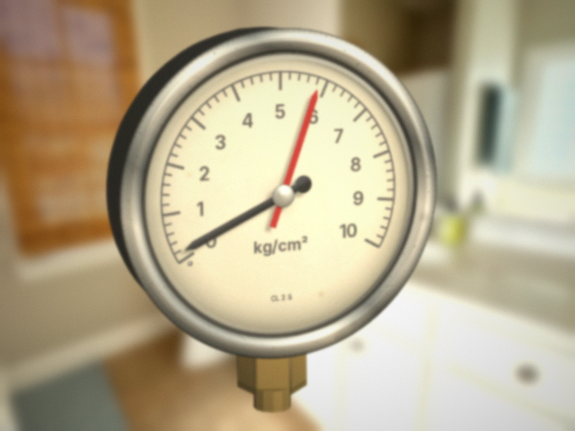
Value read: 0.2 kg/cm²
